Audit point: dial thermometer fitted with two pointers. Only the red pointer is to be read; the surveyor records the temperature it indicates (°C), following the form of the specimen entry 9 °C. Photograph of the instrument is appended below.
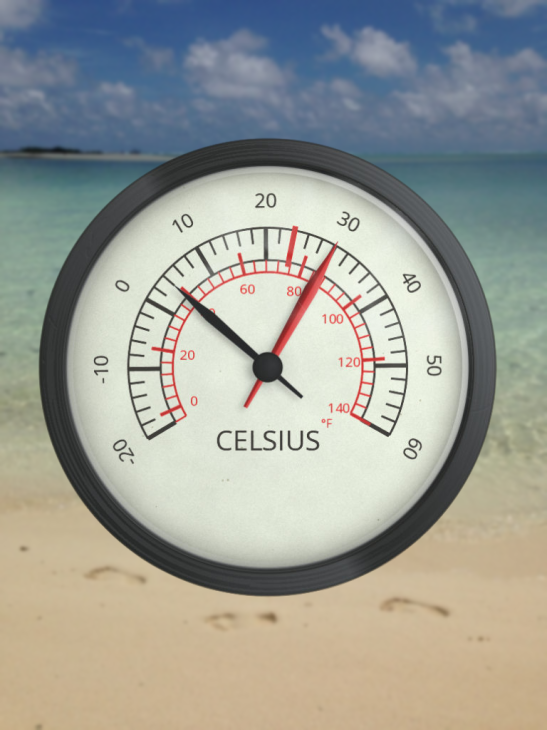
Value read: 30 °C
